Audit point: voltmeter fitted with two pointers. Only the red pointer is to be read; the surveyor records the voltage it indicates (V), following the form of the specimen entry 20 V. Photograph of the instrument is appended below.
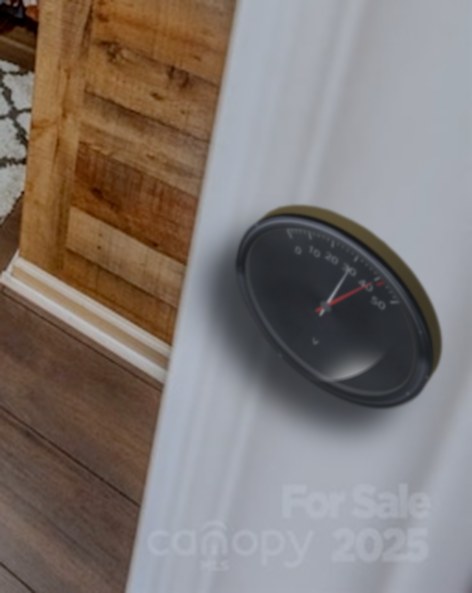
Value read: 40 V
